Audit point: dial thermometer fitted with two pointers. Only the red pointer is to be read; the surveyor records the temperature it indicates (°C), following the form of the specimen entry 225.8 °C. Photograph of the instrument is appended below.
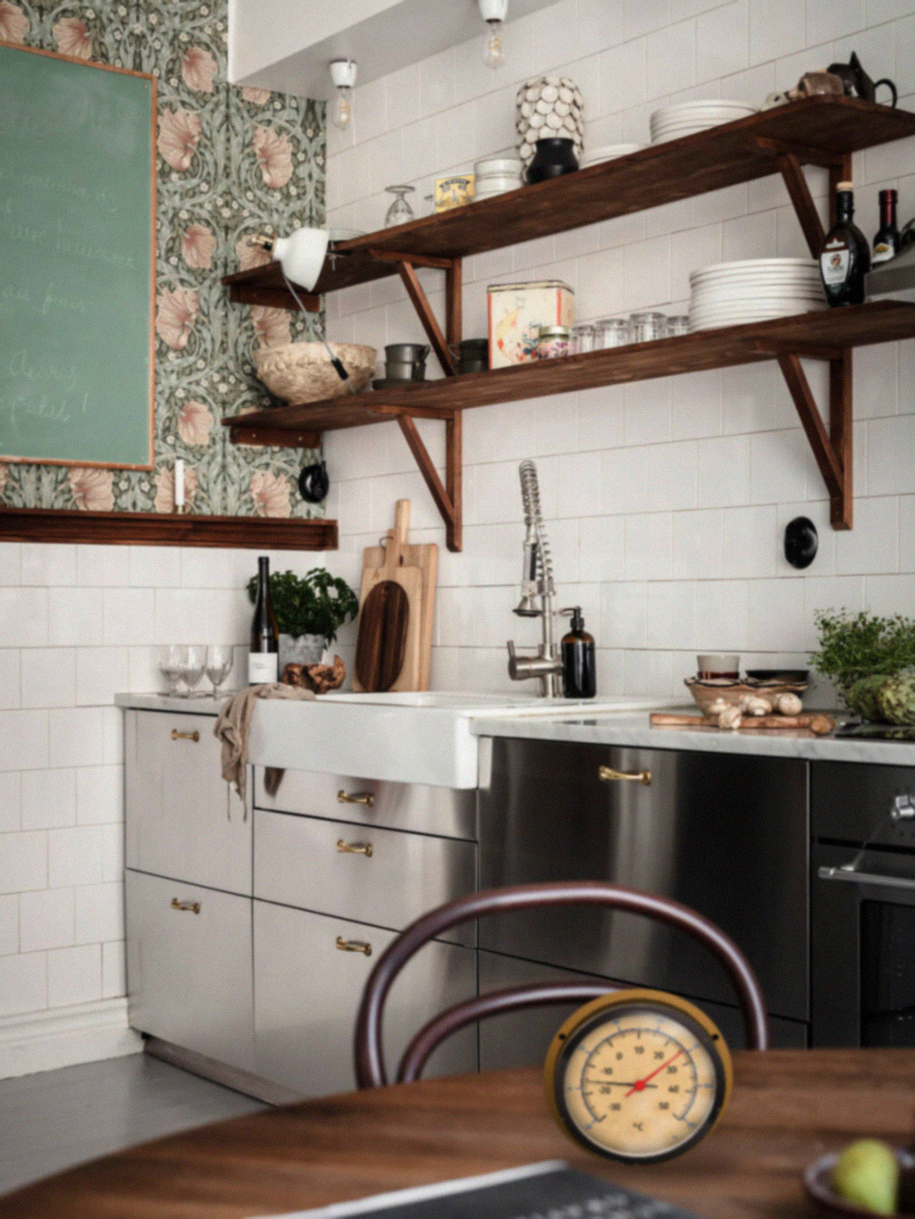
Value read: 25 °C
